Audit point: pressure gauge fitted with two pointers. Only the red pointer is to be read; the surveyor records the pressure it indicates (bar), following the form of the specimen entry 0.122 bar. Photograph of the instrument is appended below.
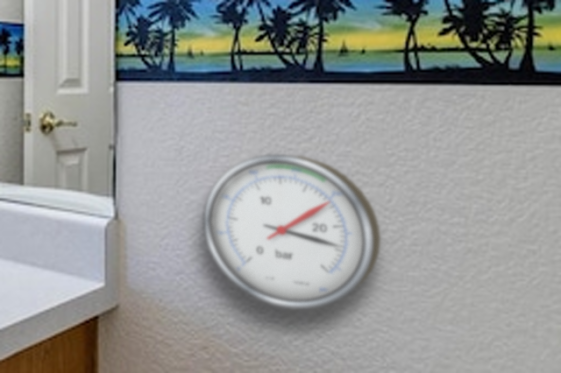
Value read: 17.5 bar
